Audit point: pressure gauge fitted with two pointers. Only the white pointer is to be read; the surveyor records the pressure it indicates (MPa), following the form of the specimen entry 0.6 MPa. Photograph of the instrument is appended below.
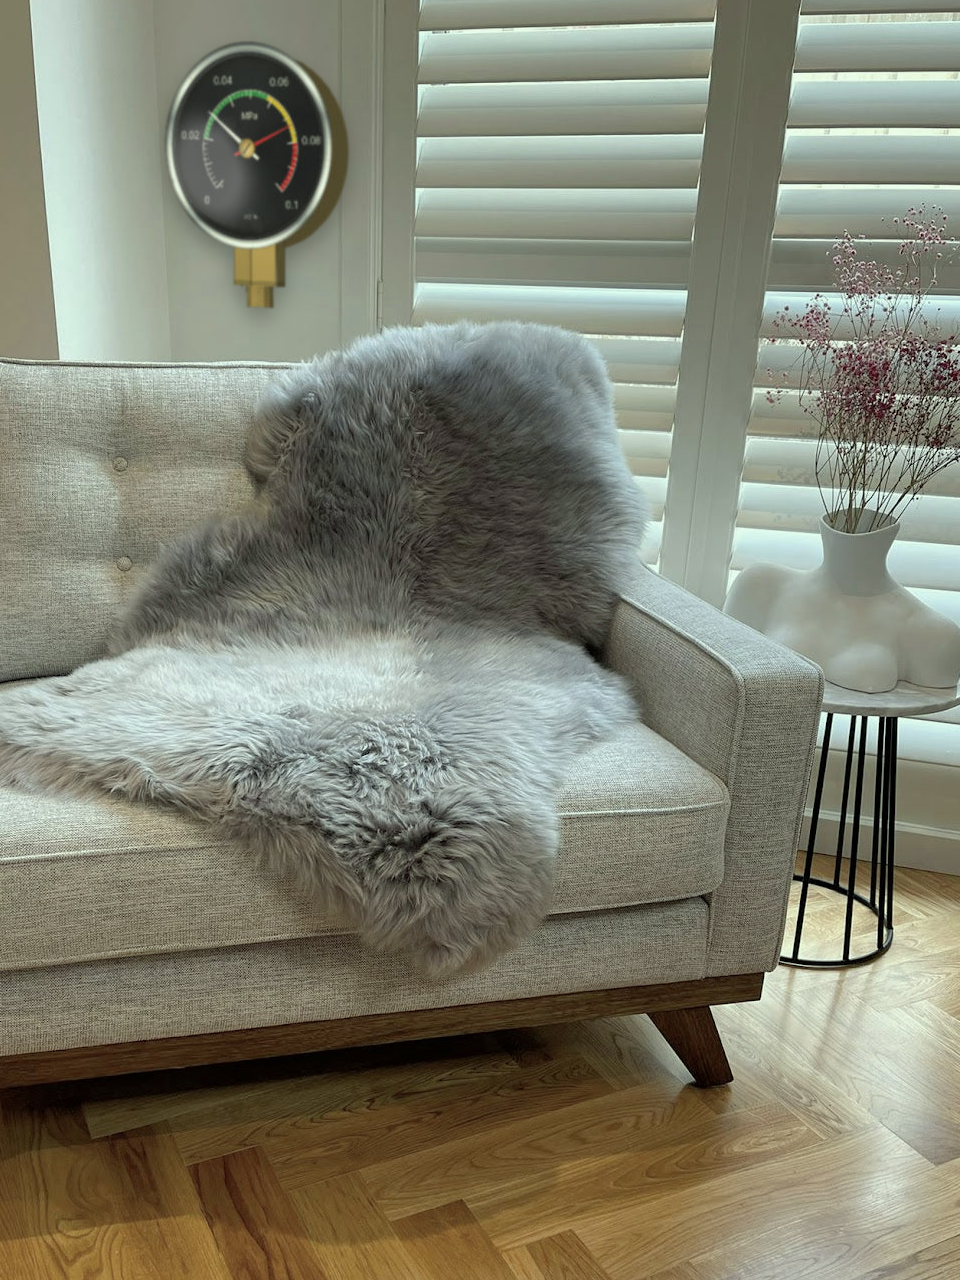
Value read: 0.03 MPa
